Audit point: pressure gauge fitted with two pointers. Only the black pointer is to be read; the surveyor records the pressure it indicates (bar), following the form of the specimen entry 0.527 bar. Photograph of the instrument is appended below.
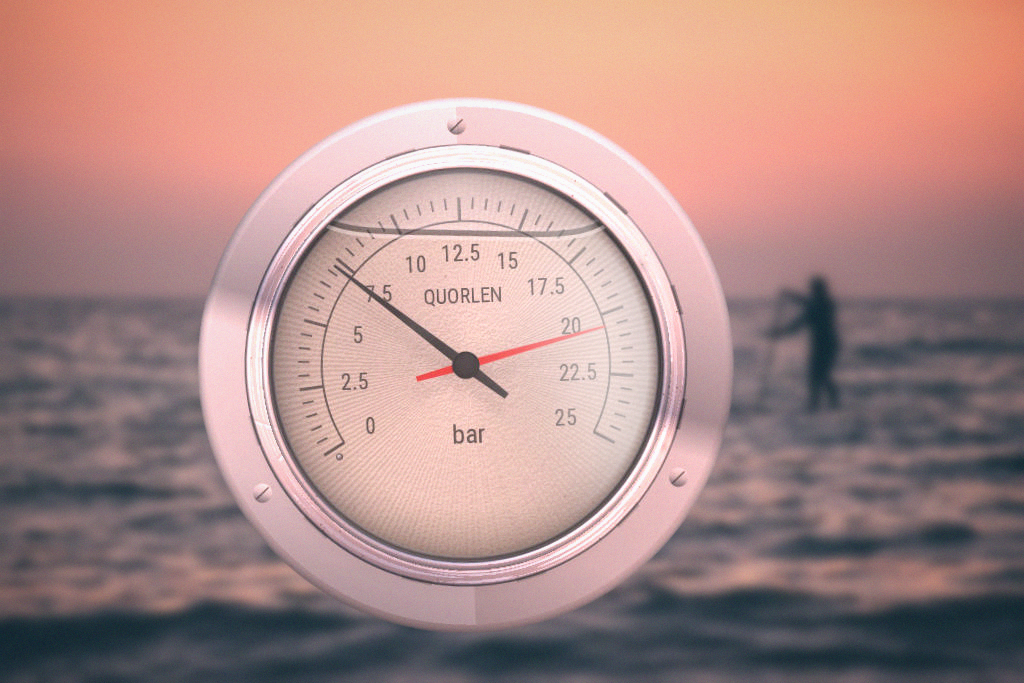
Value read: 7.25 bar
